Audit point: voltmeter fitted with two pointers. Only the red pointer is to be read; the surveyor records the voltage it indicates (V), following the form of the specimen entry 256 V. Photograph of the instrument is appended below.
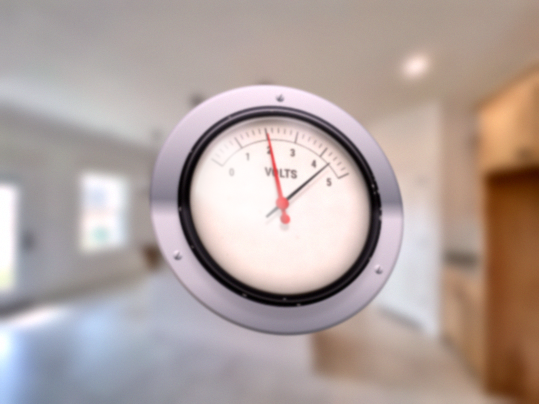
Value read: 2 V
